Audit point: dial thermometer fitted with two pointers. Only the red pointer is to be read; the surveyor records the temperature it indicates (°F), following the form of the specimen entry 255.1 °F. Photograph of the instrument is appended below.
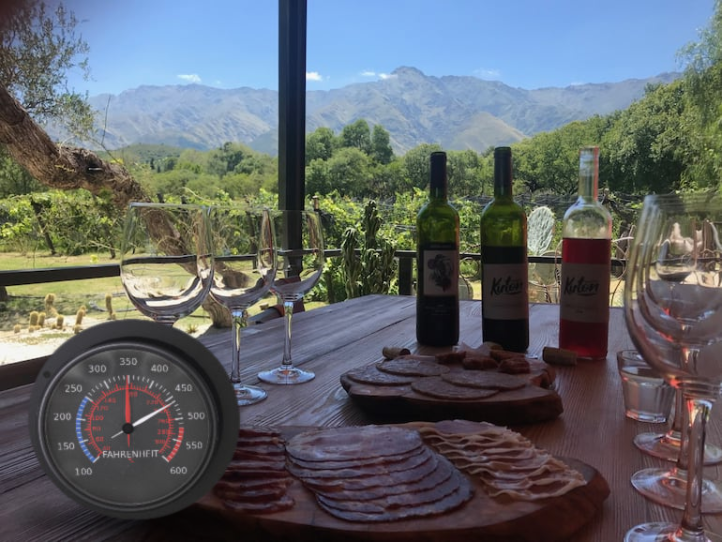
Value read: 350 °F
